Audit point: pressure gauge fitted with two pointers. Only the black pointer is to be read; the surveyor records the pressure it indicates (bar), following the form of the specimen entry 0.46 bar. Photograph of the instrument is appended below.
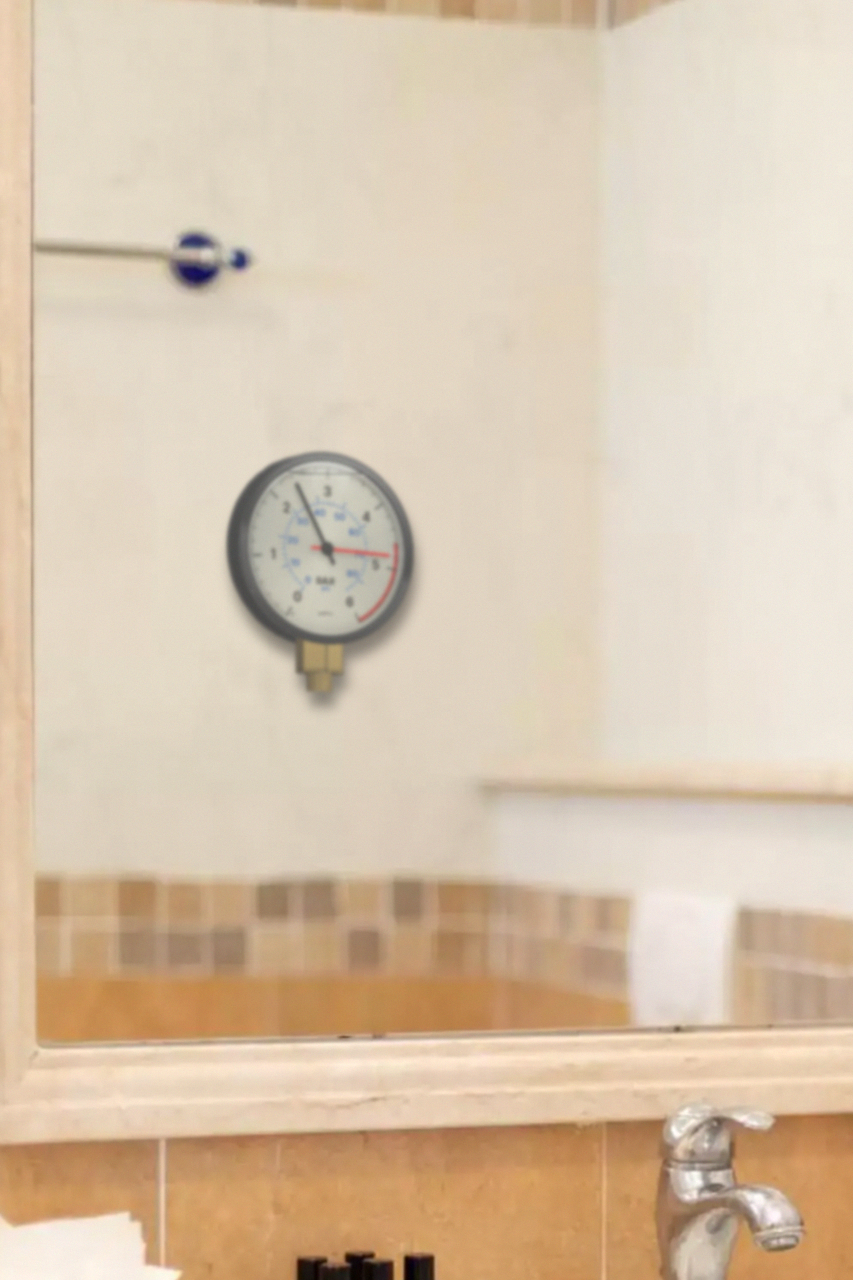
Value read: 2.4 bar
